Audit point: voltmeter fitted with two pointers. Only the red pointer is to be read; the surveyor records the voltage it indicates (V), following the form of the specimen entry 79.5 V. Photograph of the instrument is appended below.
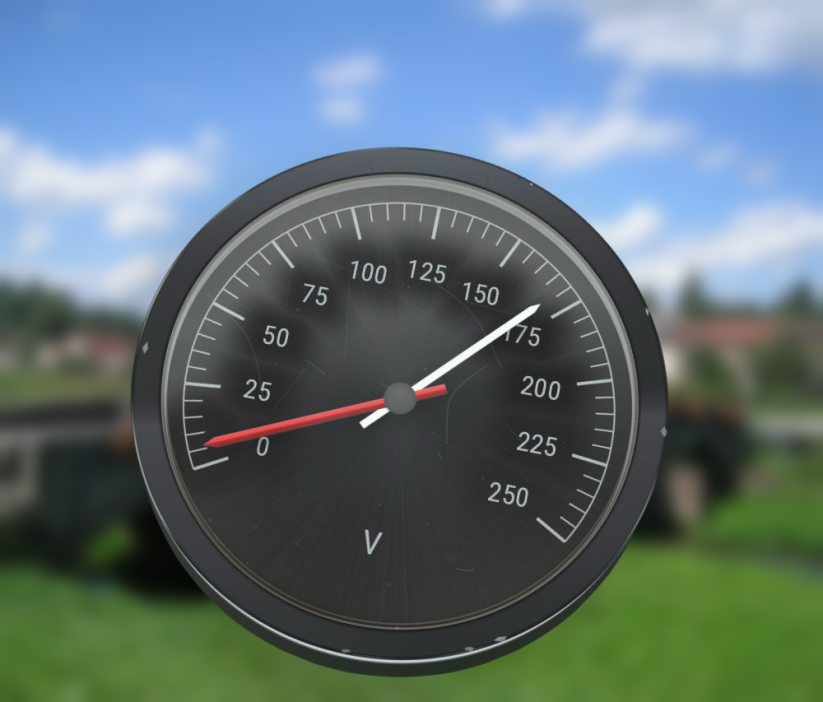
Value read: 5 V
